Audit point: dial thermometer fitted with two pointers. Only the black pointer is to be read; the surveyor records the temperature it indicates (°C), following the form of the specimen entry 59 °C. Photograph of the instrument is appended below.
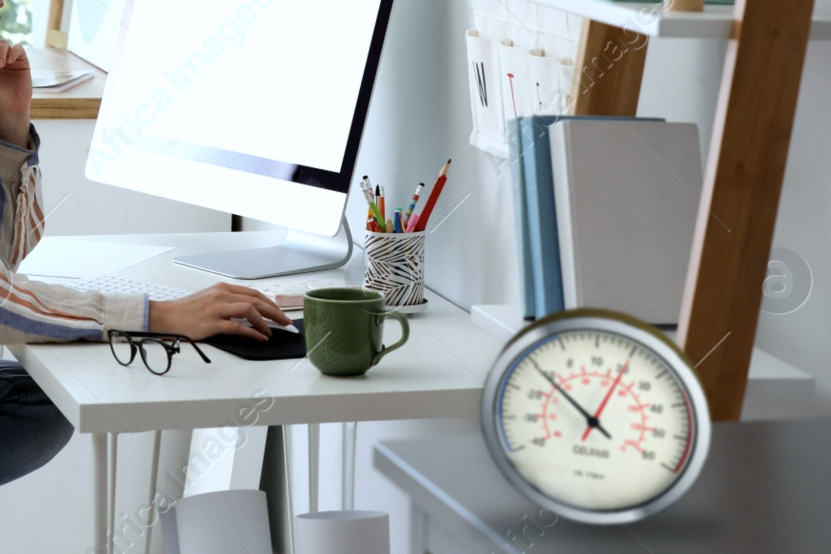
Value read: -10 °C
